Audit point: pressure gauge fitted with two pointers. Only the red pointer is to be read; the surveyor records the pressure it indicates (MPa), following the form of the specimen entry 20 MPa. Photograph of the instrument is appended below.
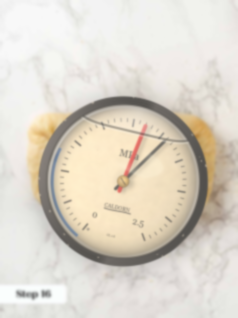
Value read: 1.35 MPa
